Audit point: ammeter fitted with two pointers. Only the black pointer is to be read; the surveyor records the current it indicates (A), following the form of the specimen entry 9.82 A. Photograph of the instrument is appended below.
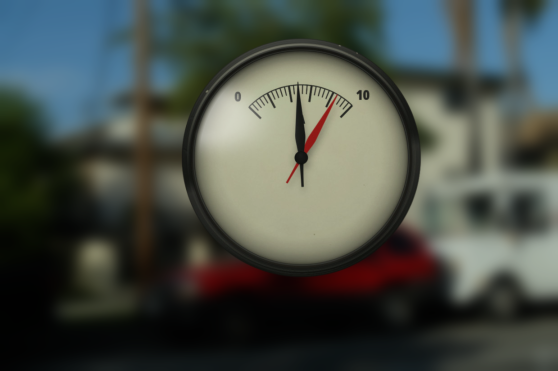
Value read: 4.8 A
